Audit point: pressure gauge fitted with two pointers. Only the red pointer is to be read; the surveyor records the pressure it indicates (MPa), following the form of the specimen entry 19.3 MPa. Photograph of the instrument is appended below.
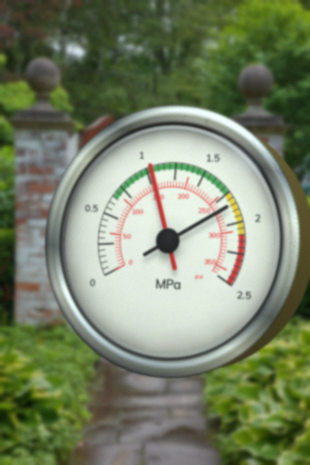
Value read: 1.05 MPa
